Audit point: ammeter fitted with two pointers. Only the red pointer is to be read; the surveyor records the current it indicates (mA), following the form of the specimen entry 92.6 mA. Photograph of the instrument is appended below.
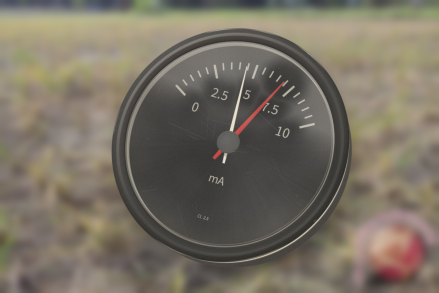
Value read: 7 mA
